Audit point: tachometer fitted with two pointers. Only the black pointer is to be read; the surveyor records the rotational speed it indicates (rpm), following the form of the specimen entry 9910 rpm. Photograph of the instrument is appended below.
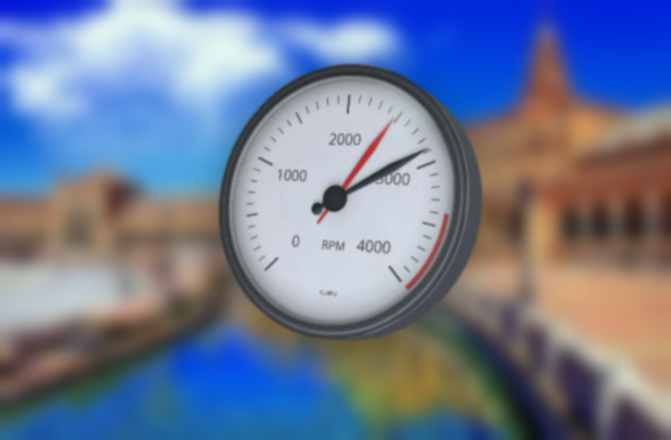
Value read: 2900 rpm
